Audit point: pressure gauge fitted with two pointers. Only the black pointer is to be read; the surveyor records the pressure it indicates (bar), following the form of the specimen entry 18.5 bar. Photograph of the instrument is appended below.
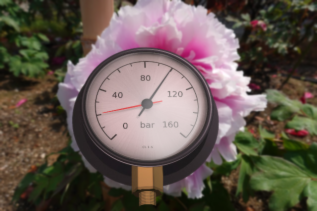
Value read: 100 bar
